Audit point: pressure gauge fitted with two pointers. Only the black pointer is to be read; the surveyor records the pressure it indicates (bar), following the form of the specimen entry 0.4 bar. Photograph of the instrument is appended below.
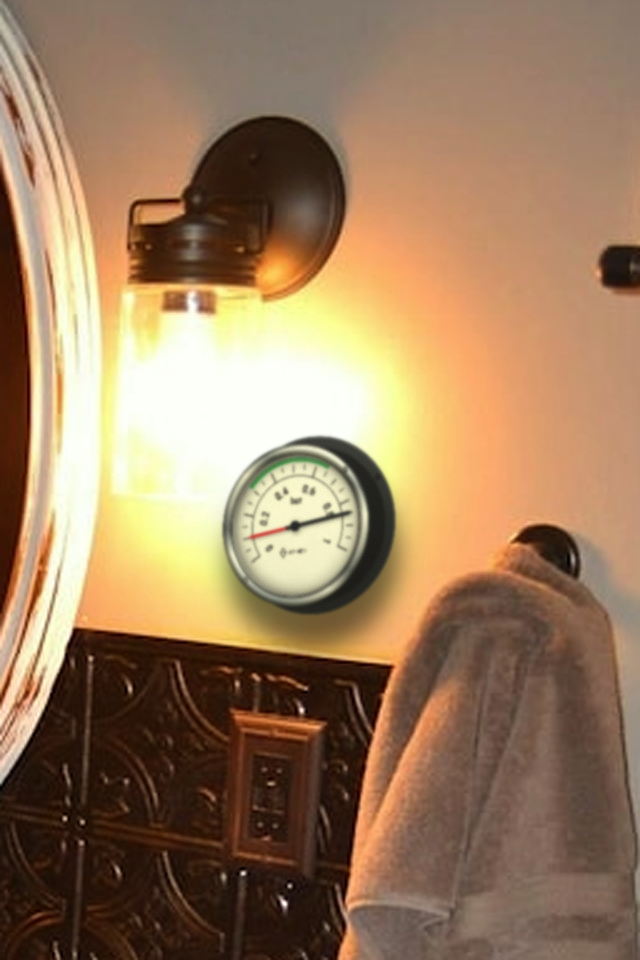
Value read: 0.85 bar
